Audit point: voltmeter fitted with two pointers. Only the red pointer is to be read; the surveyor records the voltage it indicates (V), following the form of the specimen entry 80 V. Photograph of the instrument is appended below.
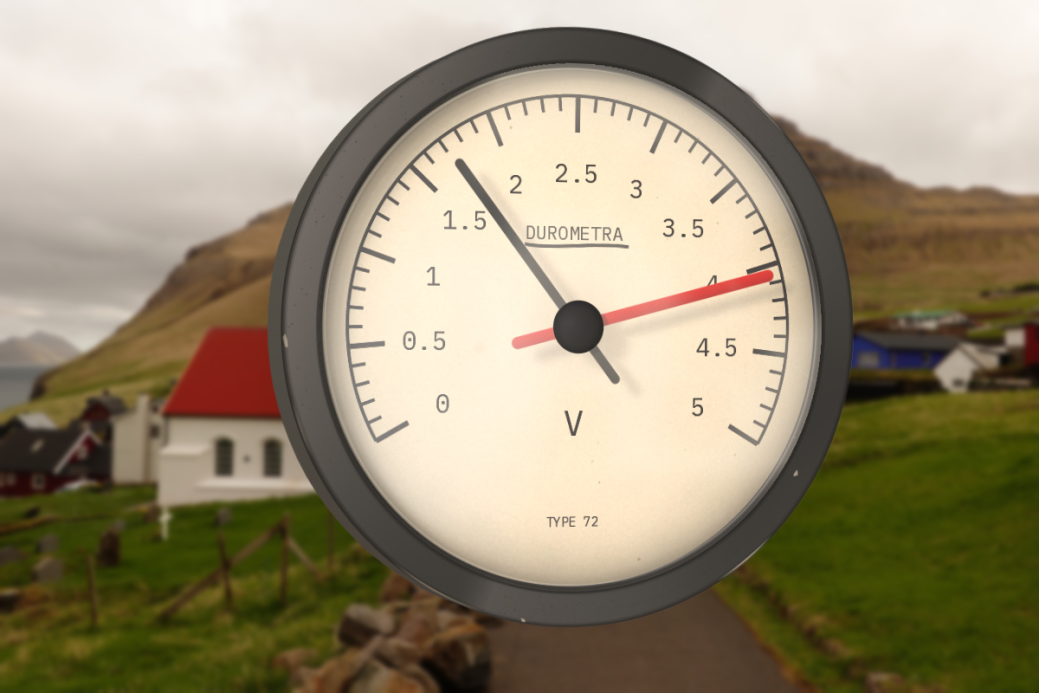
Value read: 4.05 V
